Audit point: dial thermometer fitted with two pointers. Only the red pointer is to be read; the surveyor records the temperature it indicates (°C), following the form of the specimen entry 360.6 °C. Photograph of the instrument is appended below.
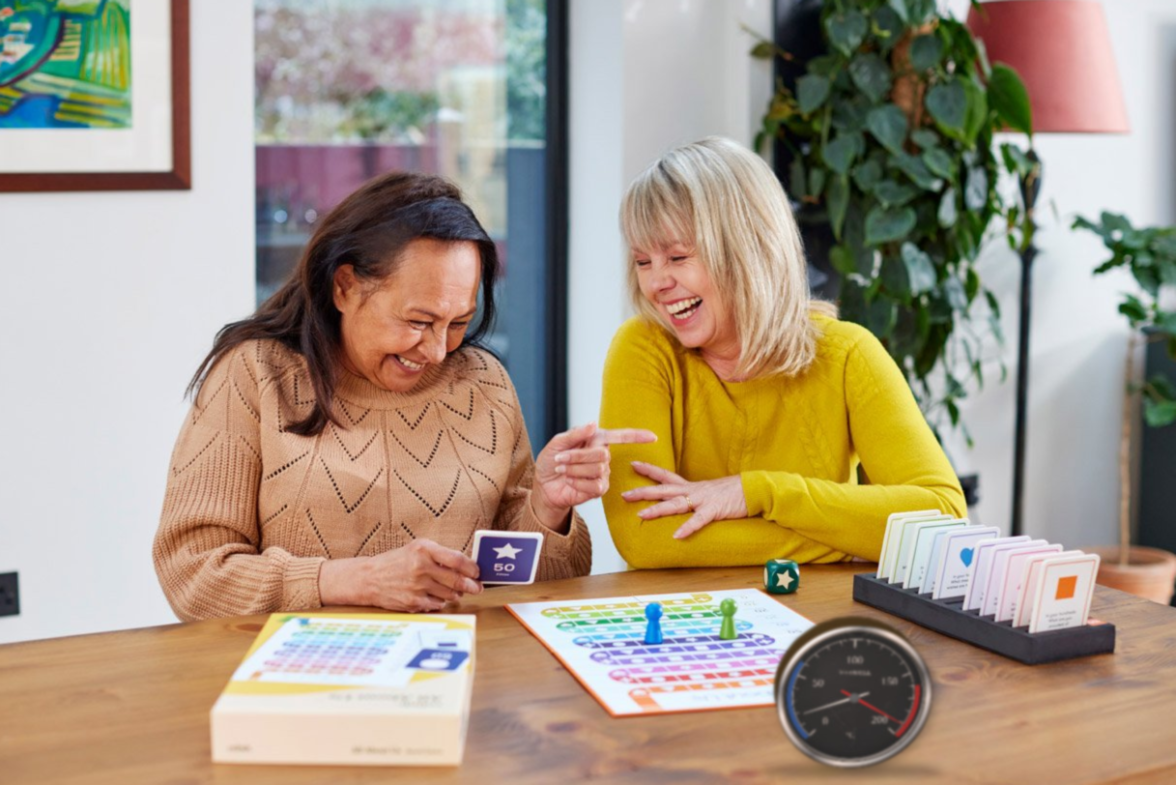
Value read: 190 °C
